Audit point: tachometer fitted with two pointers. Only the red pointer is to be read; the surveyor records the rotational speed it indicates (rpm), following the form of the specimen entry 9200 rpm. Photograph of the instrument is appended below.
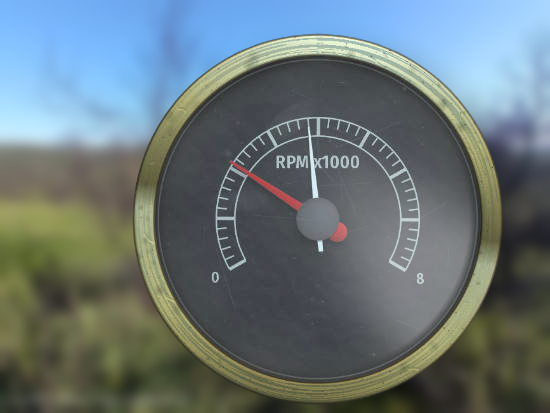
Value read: 2100 rpm
